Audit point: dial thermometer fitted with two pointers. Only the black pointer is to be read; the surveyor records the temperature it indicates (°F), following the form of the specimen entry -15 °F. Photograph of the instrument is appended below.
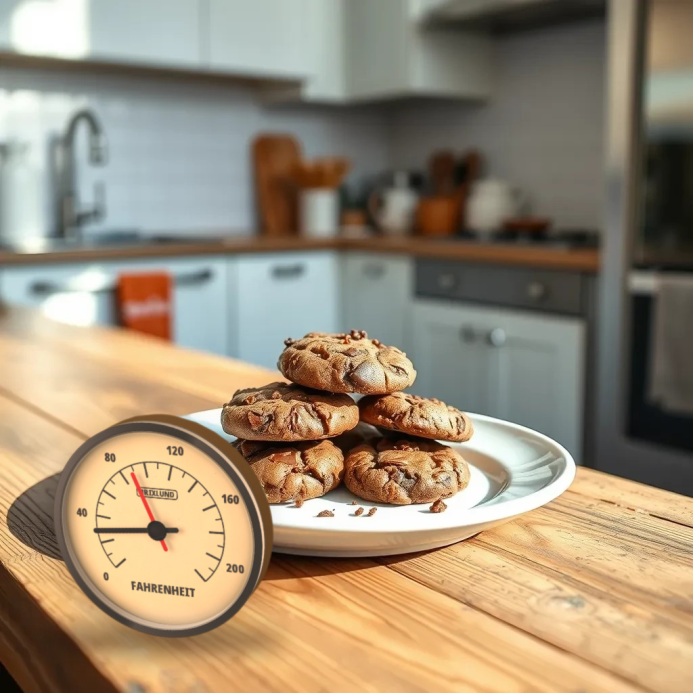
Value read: 30 °F
